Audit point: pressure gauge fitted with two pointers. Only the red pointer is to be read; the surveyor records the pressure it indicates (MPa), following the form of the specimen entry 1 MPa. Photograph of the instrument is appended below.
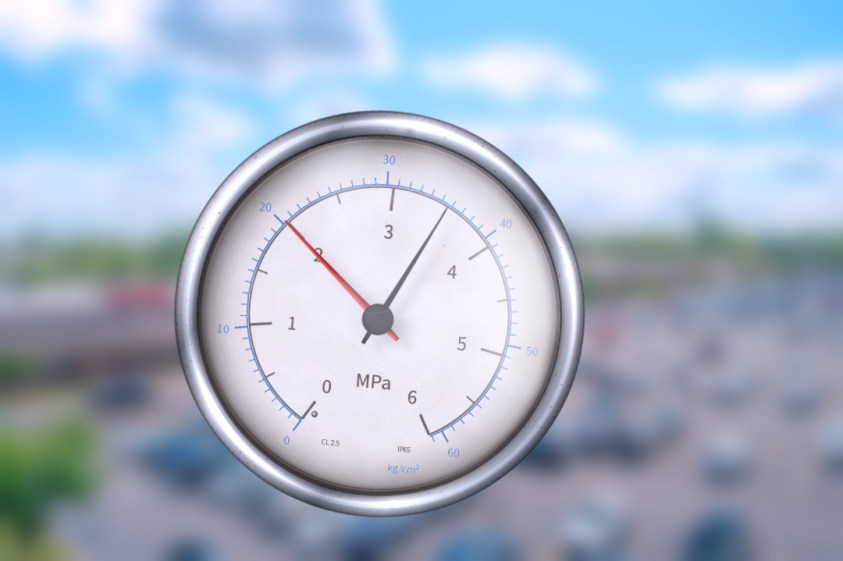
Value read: 2 MPa
